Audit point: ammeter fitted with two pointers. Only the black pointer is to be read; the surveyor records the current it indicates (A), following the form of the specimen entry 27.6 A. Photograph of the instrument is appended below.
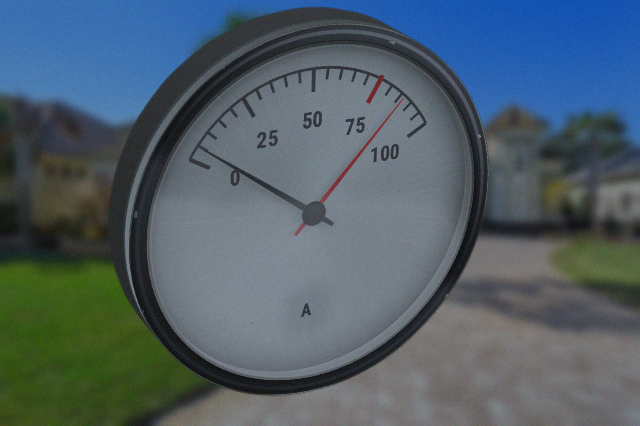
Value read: 5 A
